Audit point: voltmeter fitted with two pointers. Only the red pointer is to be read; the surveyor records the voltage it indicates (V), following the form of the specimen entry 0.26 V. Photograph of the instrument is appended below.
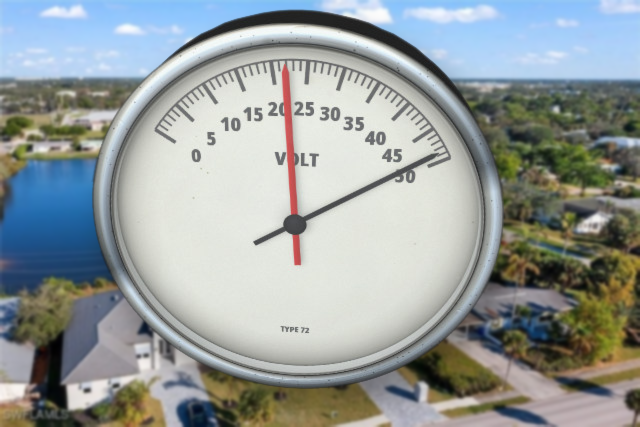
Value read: 22 V
